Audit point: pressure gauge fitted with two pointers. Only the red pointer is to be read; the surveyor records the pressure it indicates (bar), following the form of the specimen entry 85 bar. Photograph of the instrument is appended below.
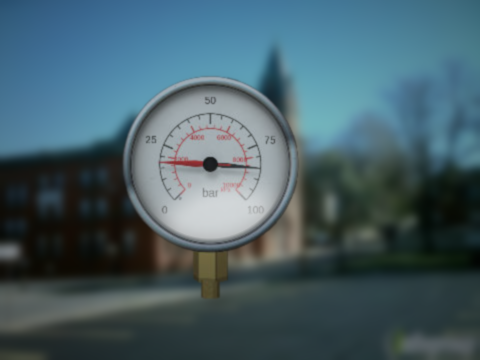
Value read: 17.5 bar
